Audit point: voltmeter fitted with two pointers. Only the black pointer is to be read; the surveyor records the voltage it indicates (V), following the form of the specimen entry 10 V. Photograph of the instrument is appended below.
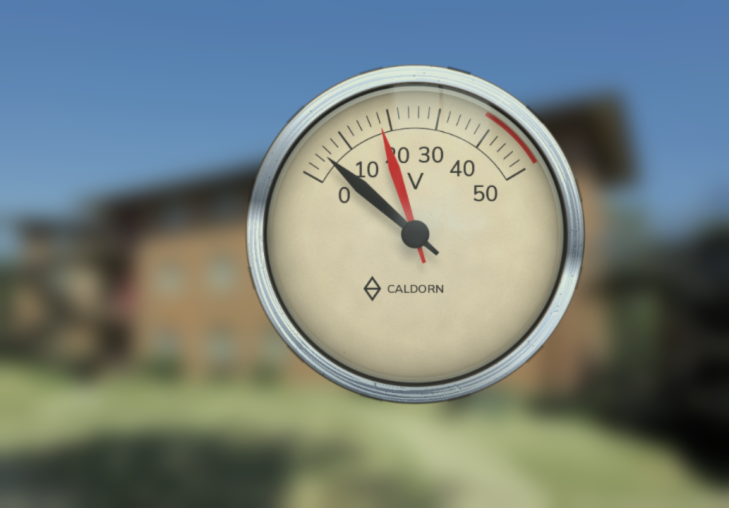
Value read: 5 V
